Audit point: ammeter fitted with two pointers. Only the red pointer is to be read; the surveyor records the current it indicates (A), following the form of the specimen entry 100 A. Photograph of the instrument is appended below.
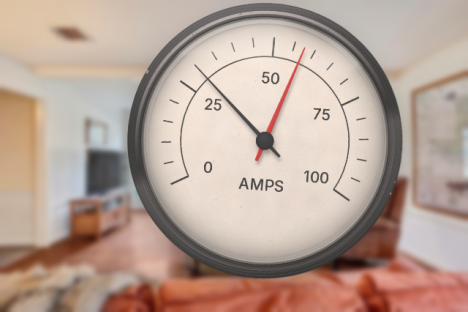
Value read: 57.5 A
